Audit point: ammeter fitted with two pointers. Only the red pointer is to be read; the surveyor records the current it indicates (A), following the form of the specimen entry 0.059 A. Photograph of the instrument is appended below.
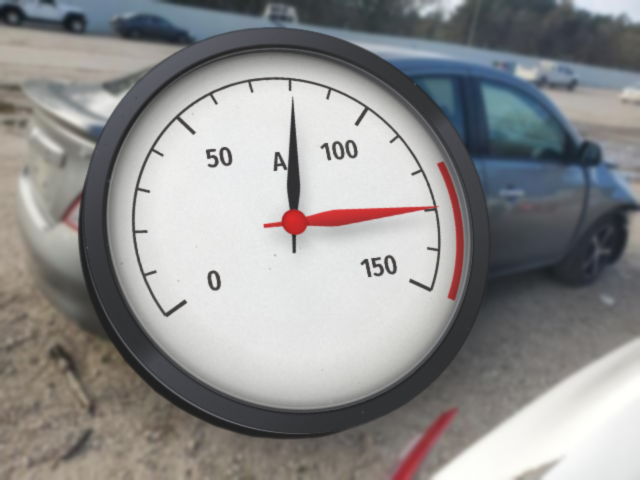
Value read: 130 A
